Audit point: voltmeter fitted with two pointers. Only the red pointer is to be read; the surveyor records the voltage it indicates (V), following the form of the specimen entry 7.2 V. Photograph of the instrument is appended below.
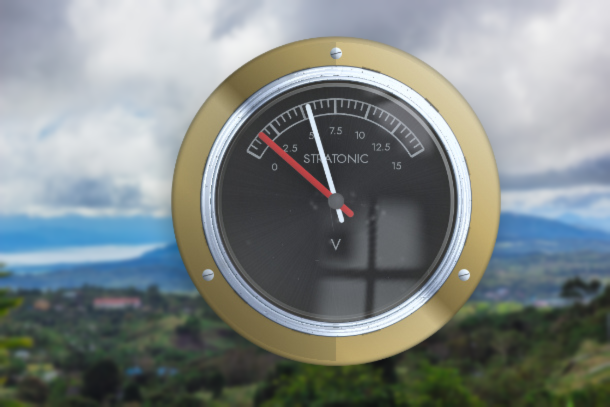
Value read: 1.5 V
